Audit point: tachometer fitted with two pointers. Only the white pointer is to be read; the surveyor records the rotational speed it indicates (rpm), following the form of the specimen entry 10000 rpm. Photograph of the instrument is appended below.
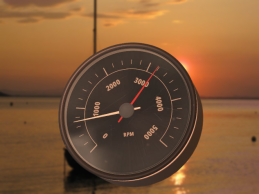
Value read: 700 rpm
